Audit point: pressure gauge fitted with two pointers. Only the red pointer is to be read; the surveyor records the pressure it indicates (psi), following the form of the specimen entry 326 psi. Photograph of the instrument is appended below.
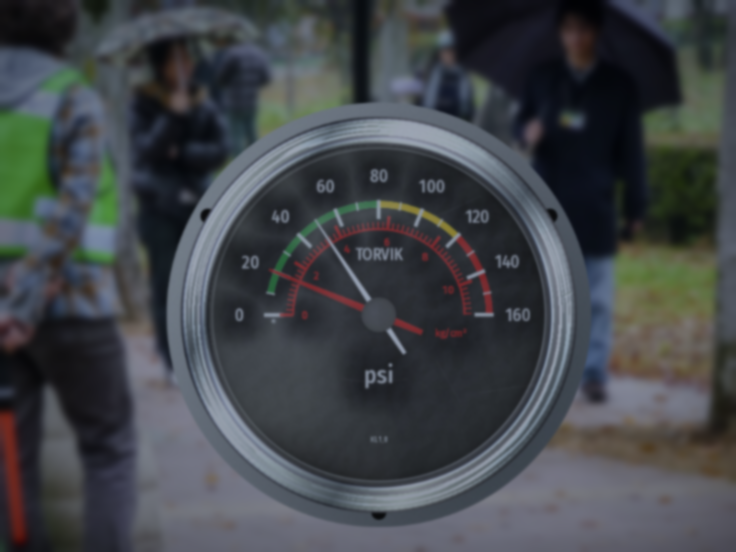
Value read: 20 psi
